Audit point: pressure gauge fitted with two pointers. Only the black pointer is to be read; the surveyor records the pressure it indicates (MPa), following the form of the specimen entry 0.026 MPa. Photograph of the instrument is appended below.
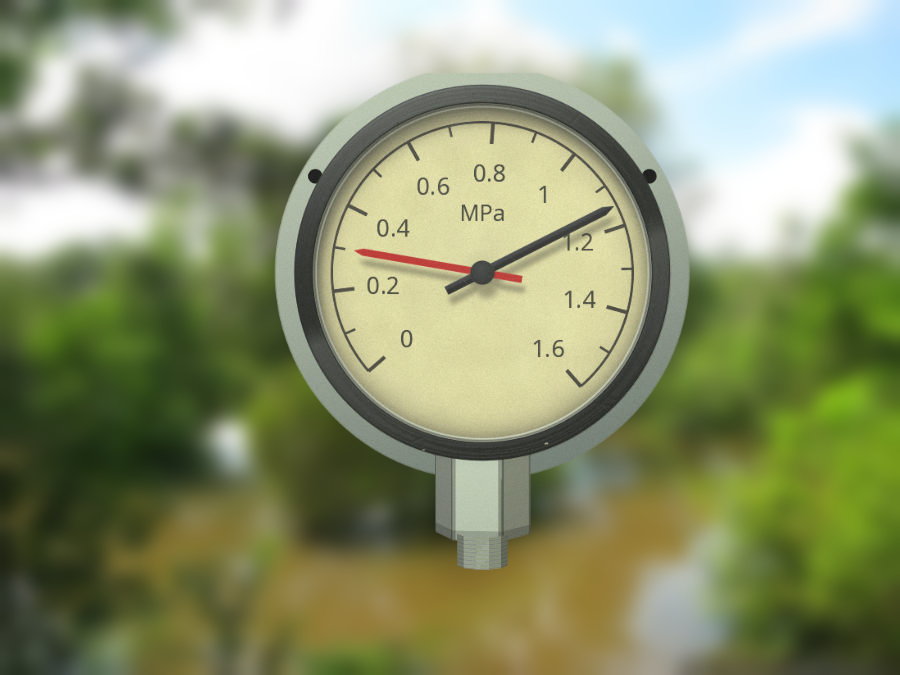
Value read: 1.15 MPa
